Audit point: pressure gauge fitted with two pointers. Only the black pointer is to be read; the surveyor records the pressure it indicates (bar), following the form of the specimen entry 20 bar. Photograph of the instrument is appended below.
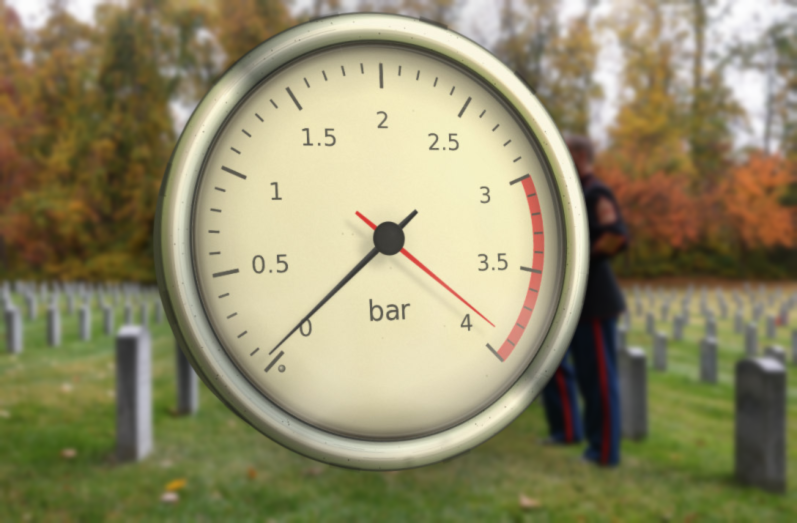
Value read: 0.05 bar
